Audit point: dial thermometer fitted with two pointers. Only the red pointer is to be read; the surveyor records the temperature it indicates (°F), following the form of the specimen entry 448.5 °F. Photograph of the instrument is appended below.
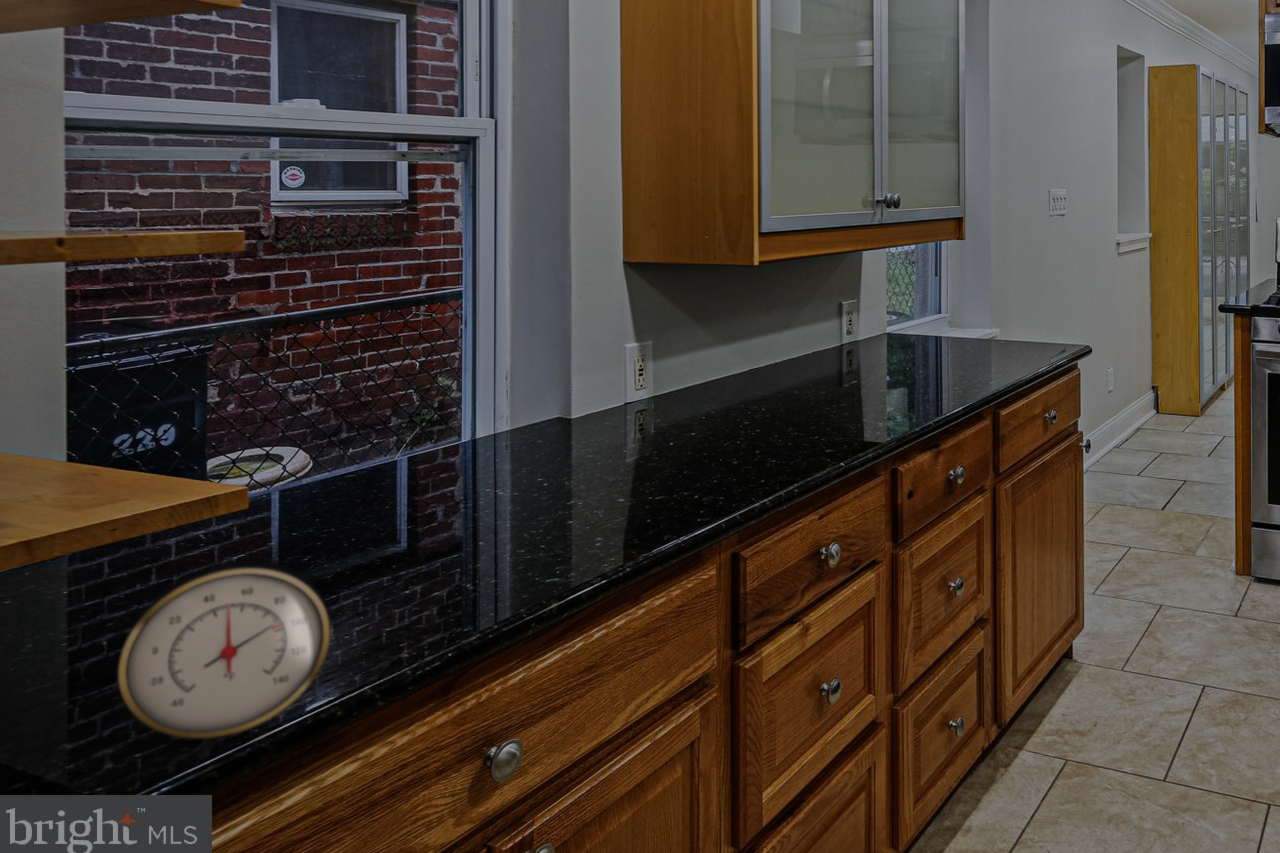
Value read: 50 °F
